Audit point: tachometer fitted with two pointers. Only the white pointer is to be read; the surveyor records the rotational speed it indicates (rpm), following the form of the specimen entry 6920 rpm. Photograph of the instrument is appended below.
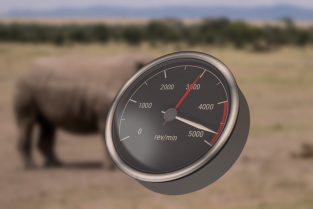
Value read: 4750 rpm
